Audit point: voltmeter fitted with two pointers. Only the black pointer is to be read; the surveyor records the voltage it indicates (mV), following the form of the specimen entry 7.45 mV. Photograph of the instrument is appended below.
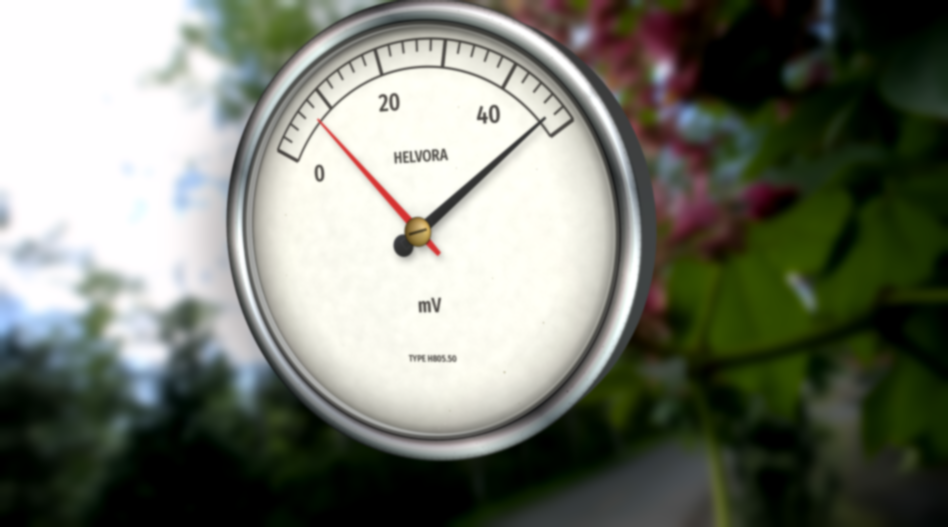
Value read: 48 mV
